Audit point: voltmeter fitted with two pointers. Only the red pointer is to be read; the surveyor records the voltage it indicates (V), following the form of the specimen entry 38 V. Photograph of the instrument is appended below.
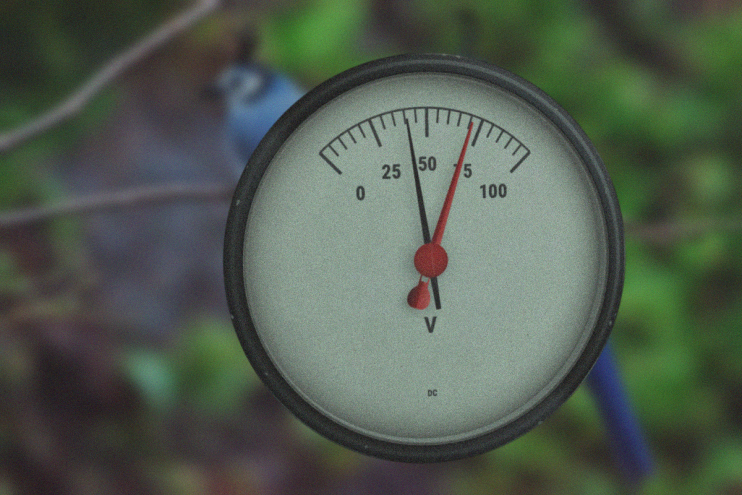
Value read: 70 V
